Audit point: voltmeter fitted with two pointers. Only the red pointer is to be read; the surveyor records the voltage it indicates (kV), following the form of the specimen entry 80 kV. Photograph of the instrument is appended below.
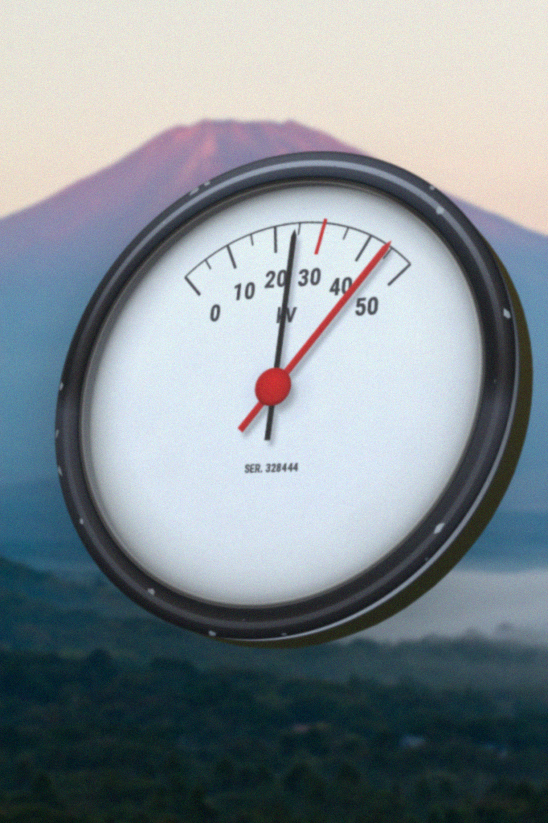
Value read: 45 kV
